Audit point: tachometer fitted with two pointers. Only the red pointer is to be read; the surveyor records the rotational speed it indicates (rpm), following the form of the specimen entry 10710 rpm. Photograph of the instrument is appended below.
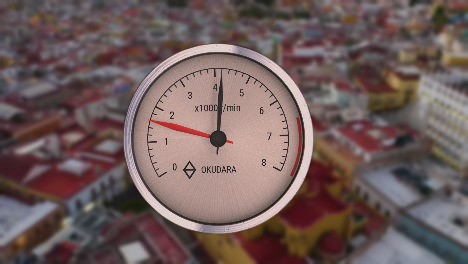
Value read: 1600 rpm
